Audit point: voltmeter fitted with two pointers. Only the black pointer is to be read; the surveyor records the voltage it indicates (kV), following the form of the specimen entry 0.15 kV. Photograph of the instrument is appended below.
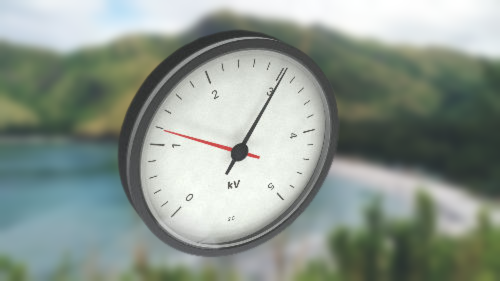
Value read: 3 kV
